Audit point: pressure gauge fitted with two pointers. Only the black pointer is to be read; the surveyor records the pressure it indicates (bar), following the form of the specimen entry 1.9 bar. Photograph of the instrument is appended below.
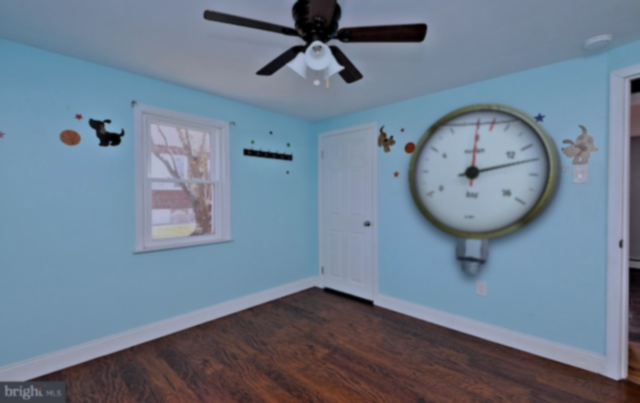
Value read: 13 bar
